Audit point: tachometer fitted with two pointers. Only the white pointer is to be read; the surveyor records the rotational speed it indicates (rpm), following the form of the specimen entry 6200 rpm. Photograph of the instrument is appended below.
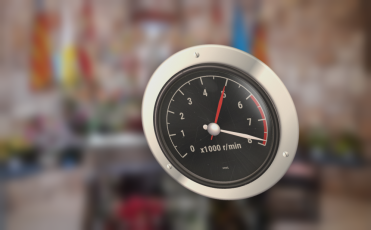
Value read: 7750 rpm
